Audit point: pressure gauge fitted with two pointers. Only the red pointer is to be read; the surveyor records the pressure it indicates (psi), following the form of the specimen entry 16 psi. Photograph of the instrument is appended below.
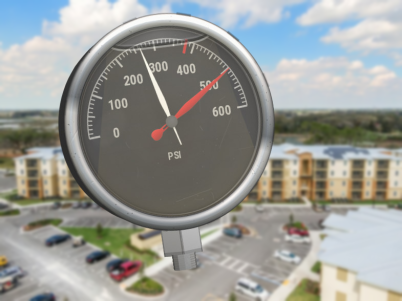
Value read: 500 psi
